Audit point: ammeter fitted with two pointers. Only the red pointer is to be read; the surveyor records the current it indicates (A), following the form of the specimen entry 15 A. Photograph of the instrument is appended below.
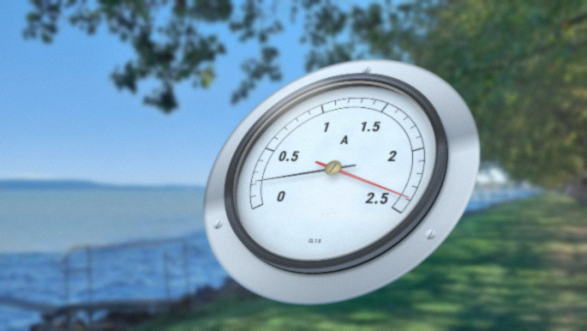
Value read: 2.4 A
